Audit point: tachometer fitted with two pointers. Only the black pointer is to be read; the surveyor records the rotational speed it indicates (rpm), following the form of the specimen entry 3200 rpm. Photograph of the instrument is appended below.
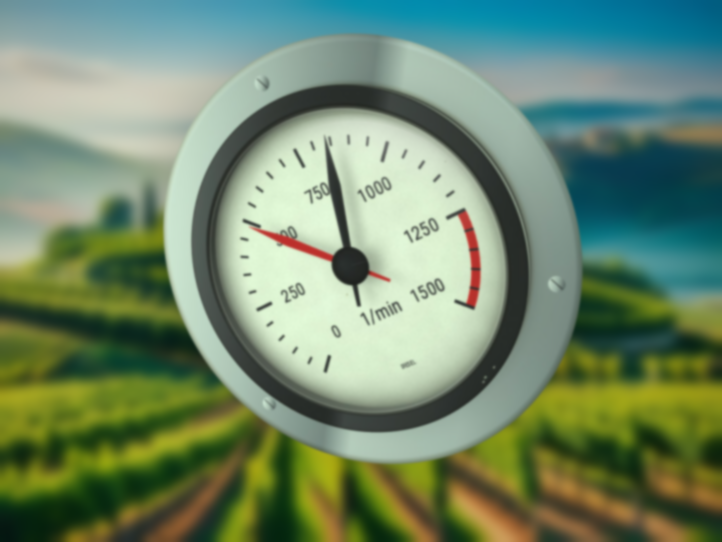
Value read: 850 rpm
